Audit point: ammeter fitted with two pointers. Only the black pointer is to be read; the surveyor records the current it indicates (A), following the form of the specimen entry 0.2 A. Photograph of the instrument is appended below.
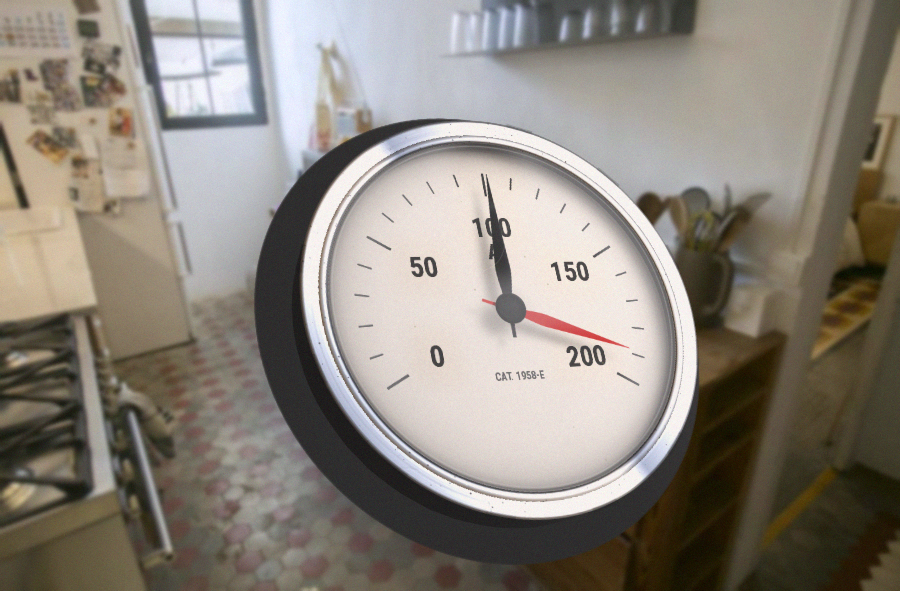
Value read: 100 A
